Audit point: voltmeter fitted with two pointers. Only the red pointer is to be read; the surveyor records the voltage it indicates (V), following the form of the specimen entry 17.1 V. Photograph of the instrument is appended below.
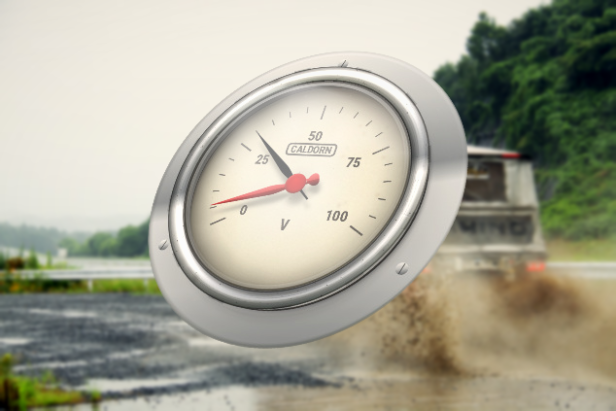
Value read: 5 V
